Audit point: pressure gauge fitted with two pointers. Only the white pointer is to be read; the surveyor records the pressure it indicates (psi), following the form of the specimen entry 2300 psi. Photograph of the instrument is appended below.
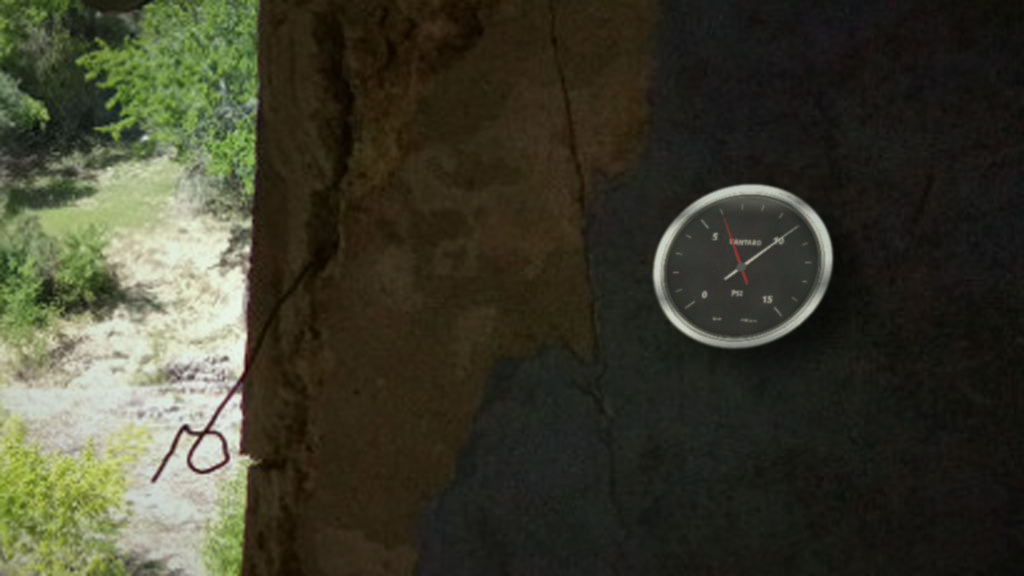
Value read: 10 psi
